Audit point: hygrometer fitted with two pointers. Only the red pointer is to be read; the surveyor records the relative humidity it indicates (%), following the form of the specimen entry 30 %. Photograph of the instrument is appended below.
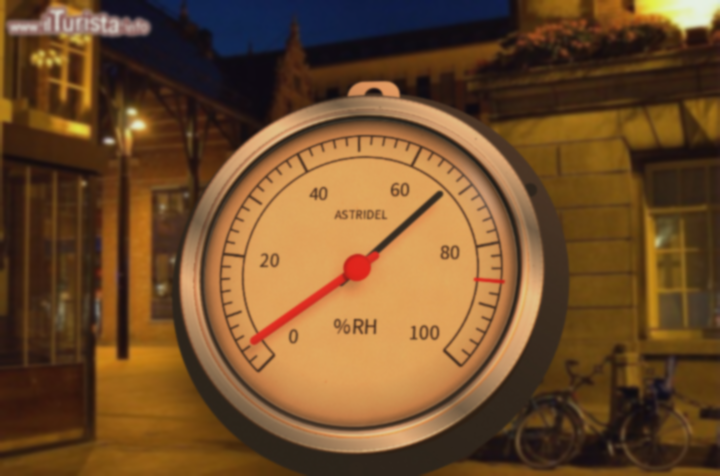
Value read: 4 %
